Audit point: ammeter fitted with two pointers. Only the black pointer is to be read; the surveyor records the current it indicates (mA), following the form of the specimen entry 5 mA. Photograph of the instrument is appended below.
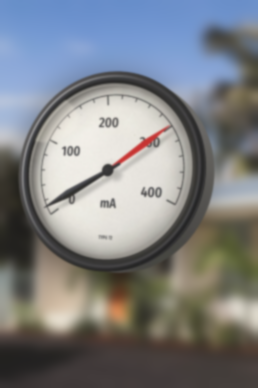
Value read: 10 mA
